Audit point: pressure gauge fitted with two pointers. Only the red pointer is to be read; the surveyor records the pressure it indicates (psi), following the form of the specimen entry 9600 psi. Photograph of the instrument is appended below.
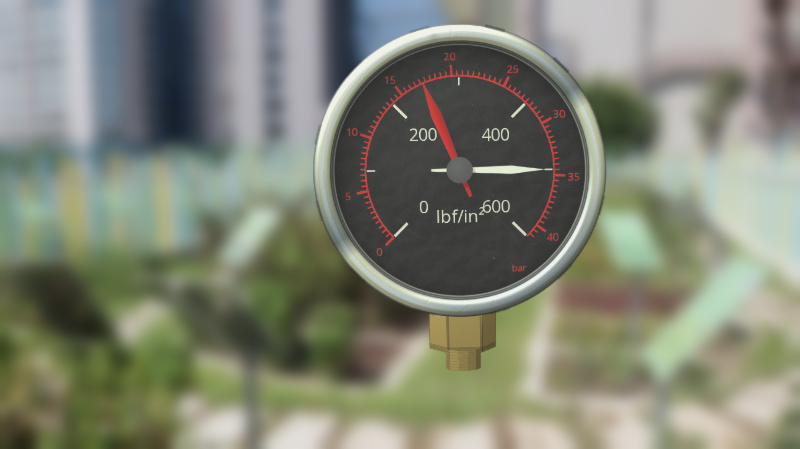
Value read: 250 psi
